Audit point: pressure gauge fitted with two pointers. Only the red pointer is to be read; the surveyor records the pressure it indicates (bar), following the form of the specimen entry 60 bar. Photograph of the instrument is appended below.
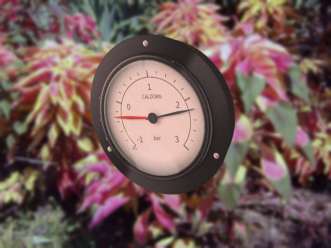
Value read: -0.3 bar
